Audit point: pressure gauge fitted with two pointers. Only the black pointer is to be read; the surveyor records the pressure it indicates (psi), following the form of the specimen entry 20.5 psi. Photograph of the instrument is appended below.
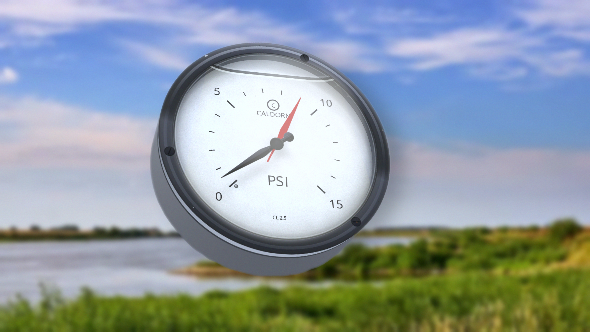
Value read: 0.5 psi
